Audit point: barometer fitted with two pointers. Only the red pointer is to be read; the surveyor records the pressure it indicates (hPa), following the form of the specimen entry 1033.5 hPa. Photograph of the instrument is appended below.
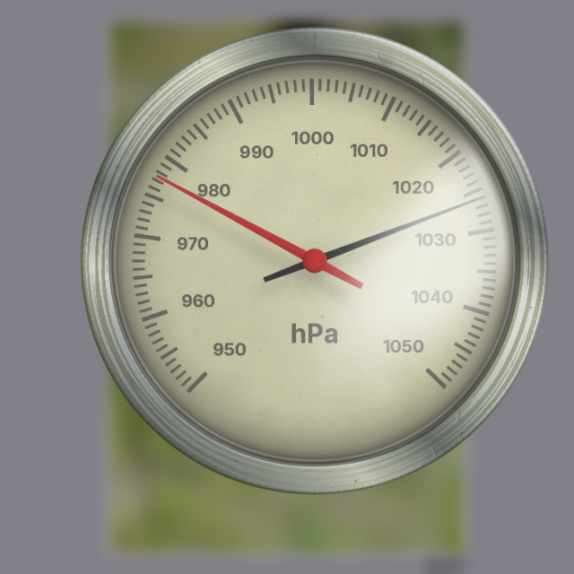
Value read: 977.5 hPa
